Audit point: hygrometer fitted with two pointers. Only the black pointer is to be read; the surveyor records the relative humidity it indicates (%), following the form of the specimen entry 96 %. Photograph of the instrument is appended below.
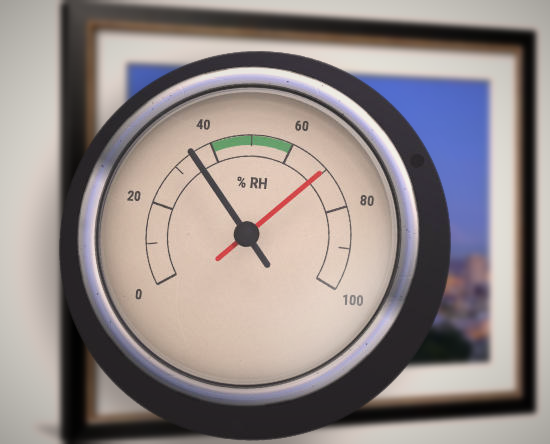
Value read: 35 %
